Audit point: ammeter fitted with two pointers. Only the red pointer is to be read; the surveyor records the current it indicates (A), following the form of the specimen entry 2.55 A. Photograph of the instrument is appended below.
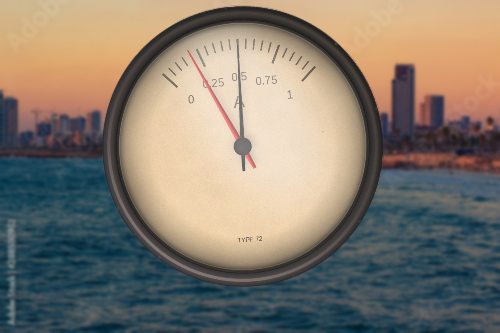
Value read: 0.2 A
